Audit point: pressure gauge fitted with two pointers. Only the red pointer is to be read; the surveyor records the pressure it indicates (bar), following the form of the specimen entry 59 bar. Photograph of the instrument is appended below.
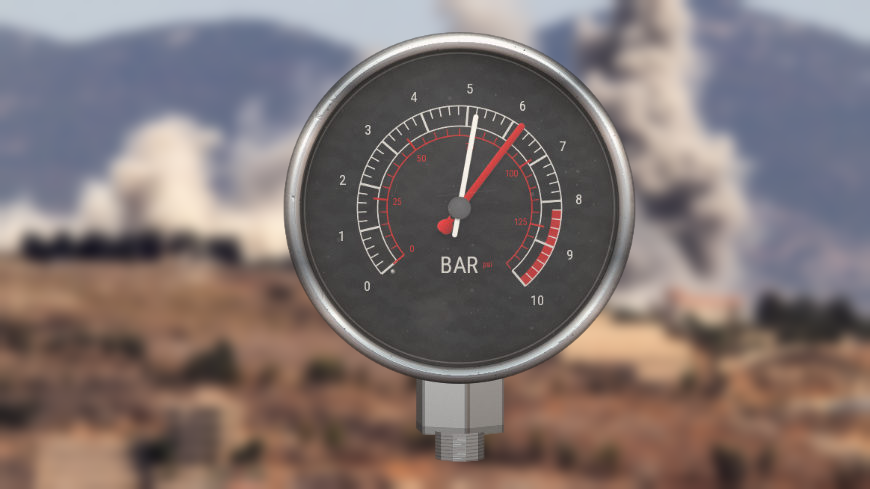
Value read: 6.2 bar
